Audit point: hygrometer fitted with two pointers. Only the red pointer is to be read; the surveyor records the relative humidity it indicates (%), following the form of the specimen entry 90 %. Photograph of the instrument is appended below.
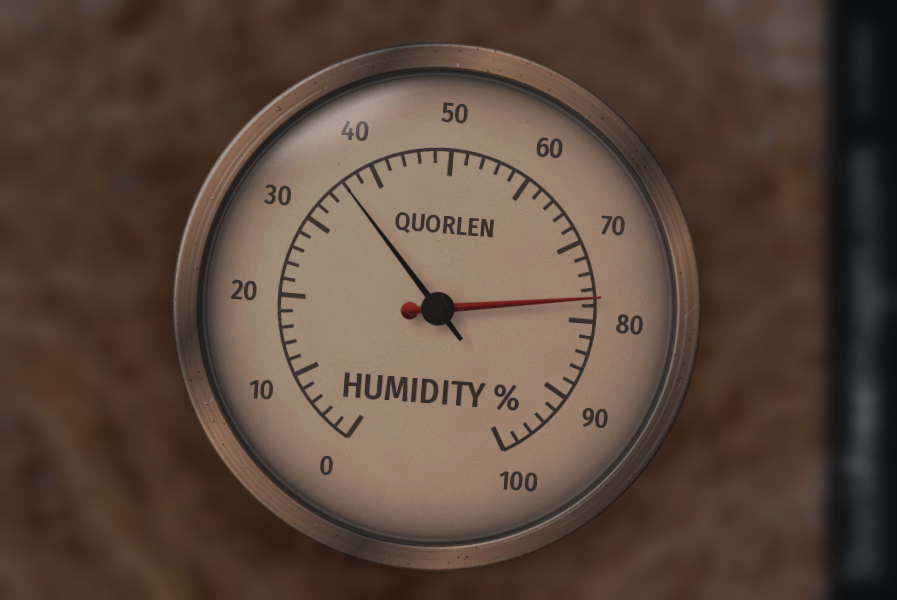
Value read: 77 %
